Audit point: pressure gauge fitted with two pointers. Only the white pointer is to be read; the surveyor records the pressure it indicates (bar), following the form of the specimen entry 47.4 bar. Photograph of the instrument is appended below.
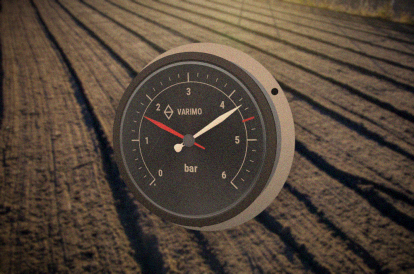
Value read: 4.3 bar
